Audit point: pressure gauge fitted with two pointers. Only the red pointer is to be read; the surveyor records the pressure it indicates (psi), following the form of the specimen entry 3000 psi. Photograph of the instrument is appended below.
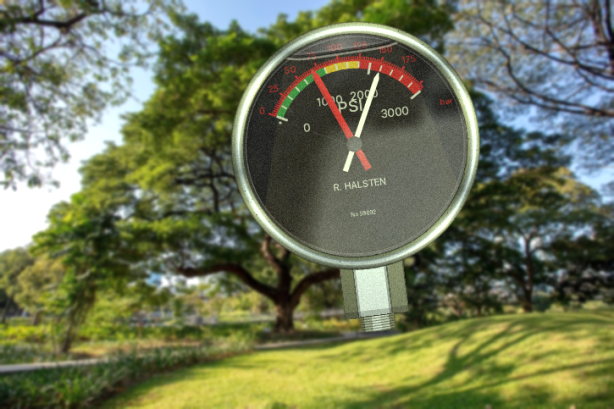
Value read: 1000 psi
